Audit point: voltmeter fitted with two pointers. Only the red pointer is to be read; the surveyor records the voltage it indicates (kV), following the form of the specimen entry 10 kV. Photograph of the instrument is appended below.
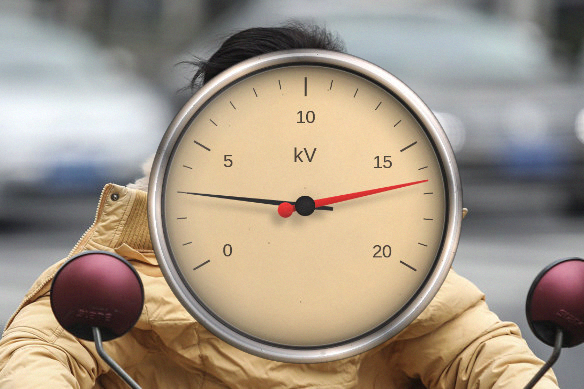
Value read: 16.5 kV
